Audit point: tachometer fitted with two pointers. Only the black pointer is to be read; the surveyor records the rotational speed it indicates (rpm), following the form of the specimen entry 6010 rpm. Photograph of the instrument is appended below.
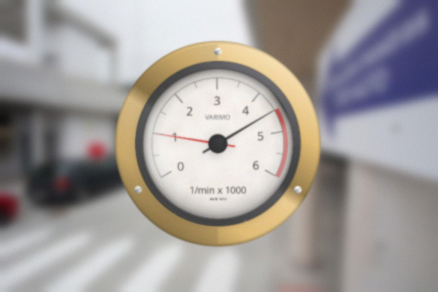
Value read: 4500 rpm
